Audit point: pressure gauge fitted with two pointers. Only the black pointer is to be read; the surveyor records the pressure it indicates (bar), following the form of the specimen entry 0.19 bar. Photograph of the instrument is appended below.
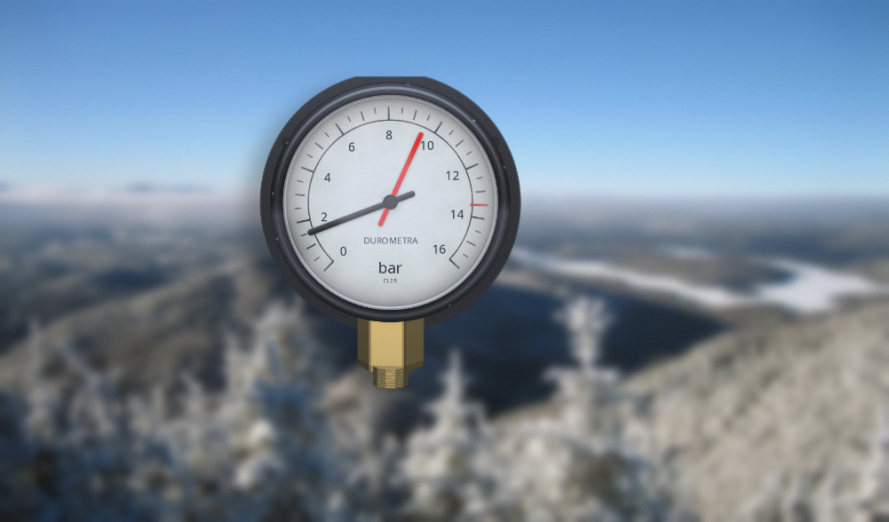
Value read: 1.5 bar
